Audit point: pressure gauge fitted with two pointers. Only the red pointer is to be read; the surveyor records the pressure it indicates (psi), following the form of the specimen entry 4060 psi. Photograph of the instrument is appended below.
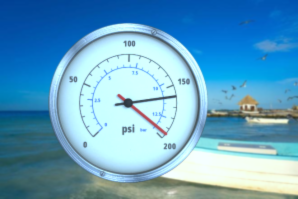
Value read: 195 psi
